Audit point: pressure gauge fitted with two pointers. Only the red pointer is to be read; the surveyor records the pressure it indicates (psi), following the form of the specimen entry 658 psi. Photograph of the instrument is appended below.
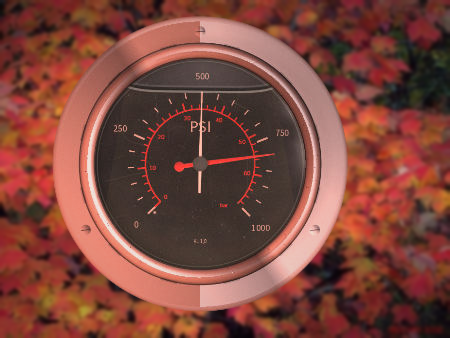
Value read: 800 psi
